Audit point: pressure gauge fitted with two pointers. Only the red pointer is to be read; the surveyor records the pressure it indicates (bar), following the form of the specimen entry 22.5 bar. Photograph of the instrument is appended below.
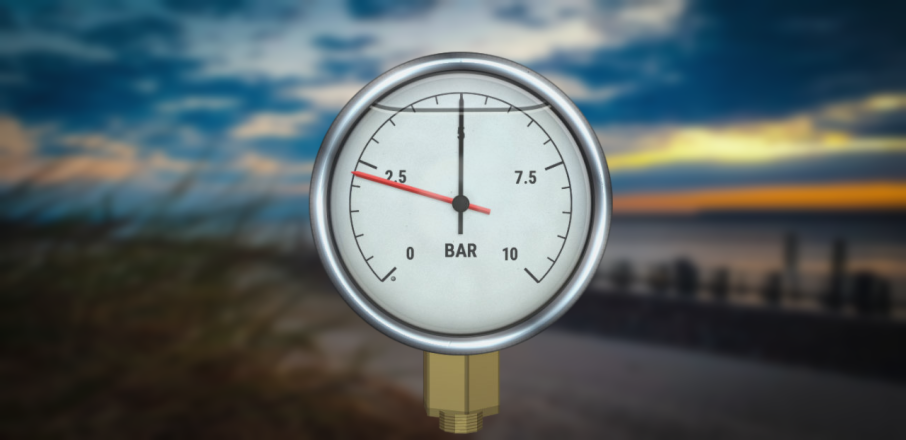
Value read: 2.25 bar
